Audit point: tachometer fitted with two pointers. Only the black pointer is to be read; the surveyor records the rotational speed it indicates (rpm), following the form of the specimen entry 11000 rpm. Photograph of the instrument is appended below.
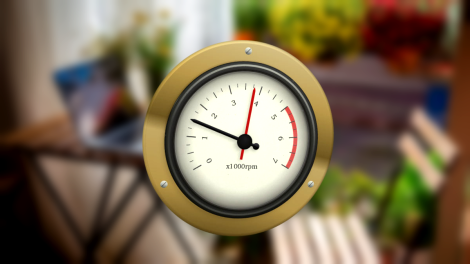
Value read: 1500 rpm
